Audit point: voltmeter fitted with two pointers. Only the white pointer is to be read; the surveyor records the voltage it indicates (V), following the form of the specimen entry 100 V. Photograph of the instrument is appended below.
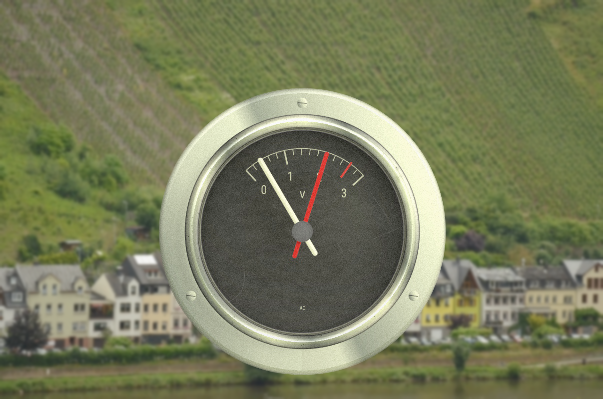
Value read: 0.4 V
